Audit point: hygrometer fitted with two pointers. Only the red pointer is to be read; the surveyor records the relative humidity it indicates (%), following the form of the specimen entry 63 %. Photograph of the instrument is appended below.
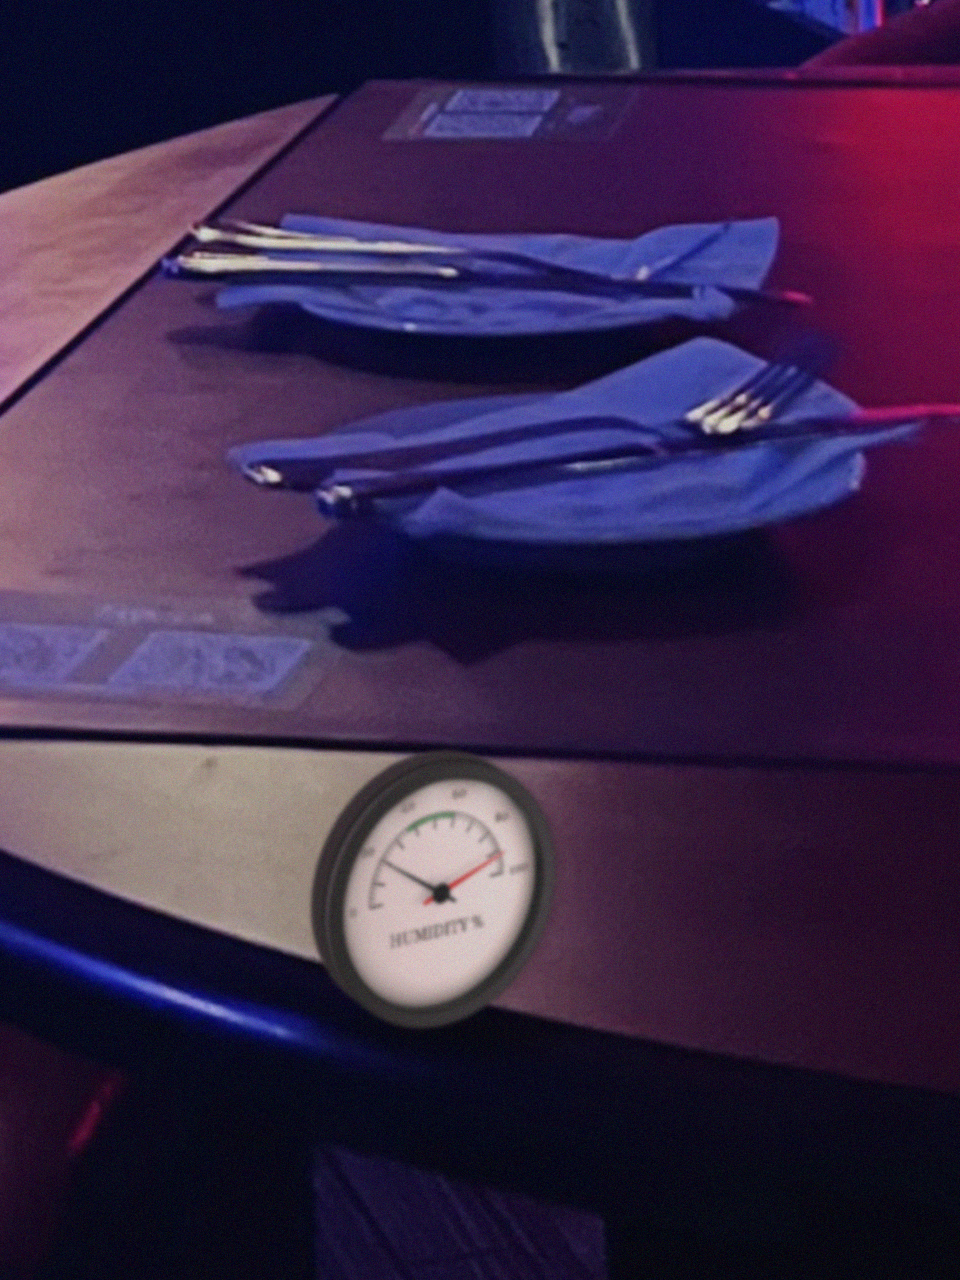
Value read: 90 %
